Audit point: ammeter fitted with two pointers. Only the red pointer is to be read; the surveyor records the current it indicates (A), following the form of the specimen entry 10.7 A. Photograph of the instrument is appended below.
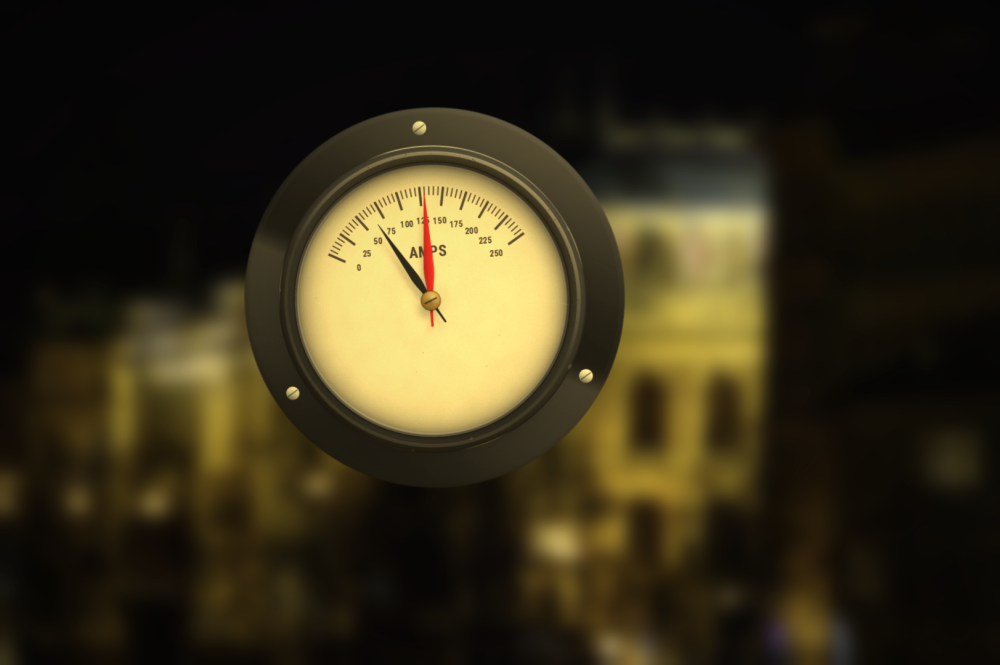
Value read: 130 A
